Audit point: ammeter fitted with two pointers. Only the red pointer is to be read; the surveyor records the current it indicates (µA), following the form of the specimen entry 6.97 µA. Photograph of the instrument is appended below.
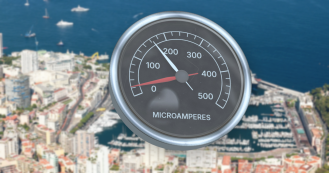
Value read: 20 µA
